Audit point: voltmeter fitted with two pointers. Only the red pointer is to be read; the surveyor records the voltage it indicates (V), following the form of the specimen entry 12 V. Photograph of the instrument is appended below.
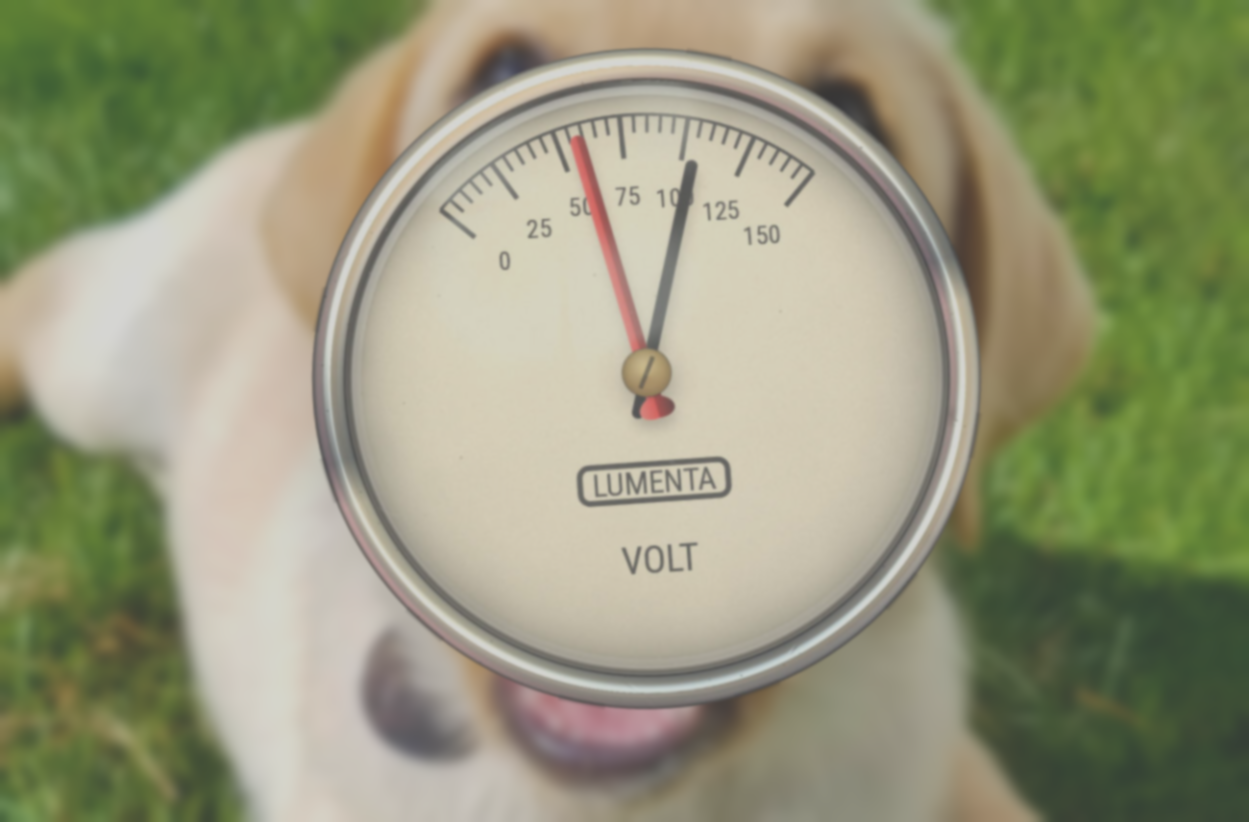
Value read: 57.5 V
